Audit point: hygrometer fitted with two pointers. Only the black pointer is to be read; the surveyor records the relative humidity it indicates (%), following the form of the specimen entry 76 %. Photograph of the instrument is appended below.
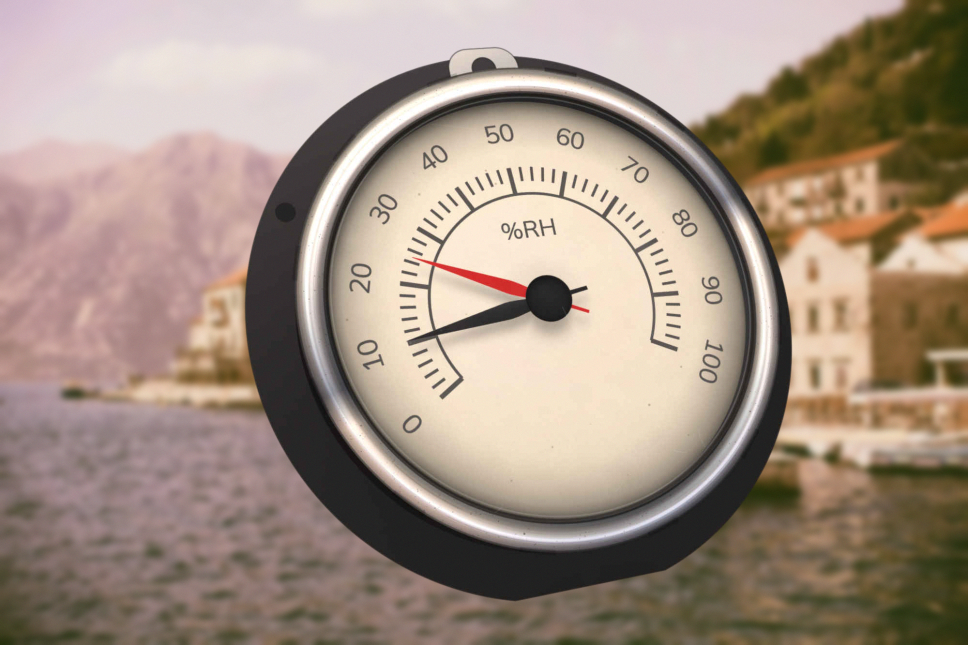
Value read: 10 %
